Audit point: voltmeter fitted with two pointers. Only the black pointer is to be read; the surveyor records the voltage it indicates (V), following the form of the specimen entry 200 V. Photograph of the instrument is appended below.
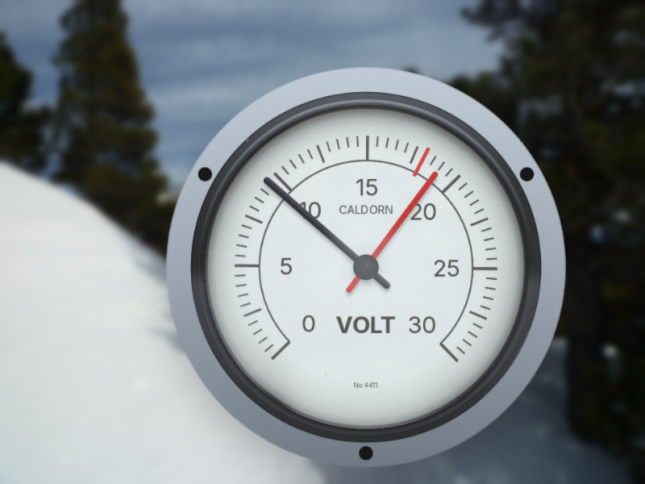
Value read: 9.5 V
